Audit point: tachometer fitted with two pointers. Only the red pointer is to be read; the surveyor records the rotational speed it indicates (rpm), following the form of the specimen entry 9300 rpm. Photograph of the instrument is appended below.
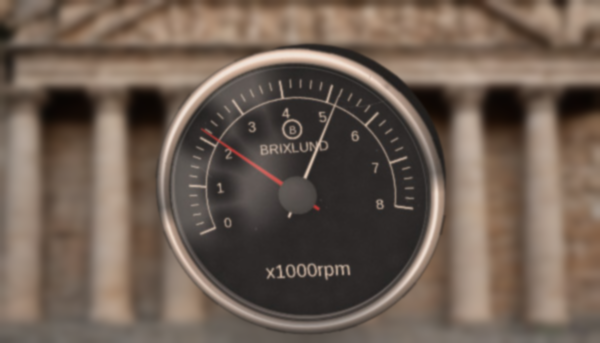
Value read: 2200 rpm
